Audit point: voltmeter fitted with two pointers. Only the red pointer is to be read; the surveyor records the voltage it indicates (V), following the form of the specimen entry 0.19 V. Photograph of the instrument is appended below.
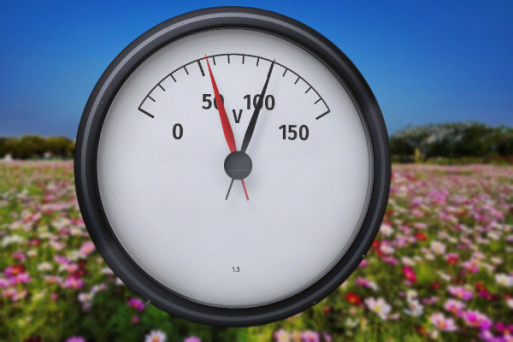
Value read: 55 V
